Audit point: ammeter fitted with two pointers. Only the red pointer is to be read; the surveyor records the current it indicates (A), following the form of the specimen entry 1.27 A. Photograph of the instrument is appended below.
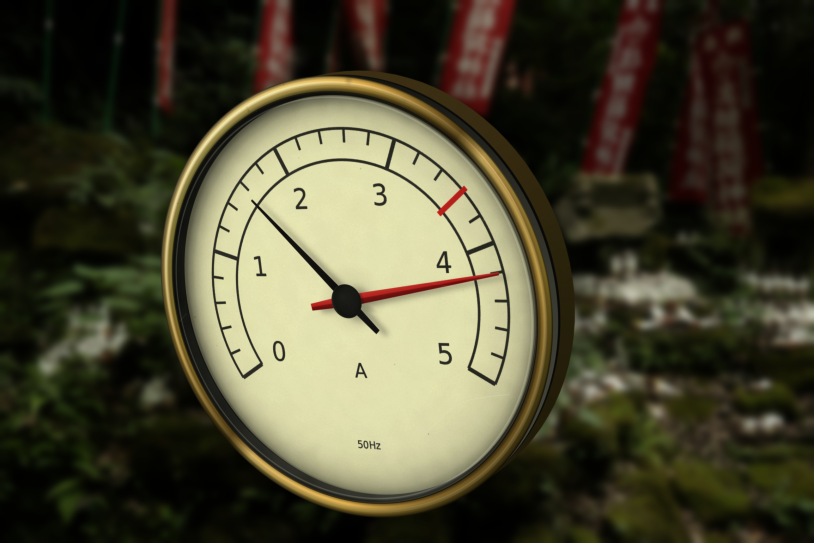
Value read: 4.2 A
